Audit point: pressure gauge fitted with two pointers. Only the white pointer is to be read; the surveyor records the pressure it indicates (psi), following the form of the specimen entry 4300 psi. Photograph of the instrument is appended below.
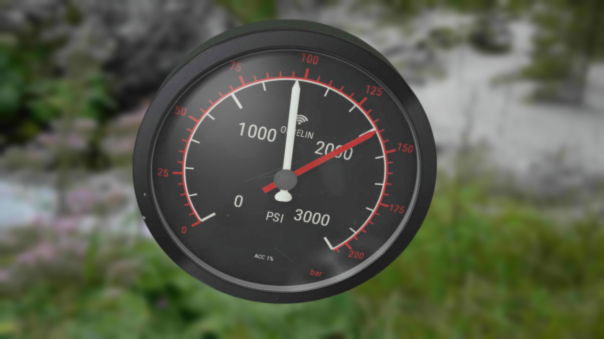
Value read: 1400 psi
